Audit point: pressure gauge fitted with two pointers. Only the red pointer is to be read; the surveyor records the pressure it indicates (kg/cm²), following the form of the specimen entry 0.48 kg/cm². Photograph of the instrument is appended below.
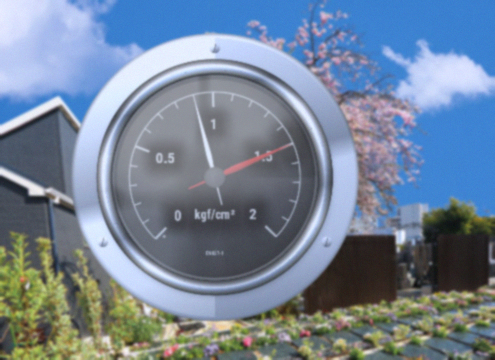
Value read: 1.5 kg/cm²
